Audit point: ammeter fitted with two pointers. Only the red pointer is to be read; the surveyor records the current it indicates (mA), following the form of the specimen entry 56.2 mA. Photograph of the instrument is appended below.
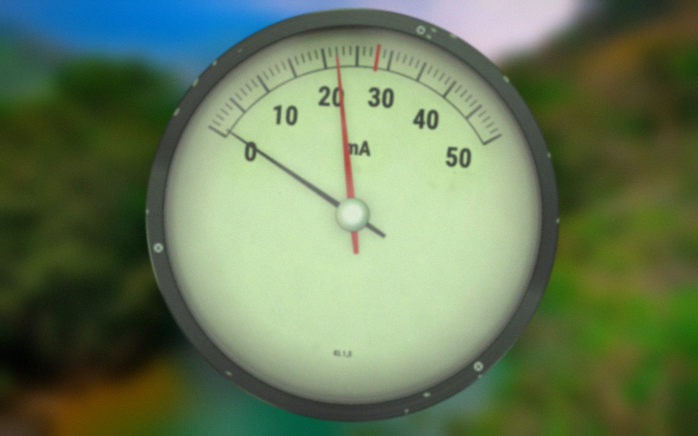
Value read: 22 mA
